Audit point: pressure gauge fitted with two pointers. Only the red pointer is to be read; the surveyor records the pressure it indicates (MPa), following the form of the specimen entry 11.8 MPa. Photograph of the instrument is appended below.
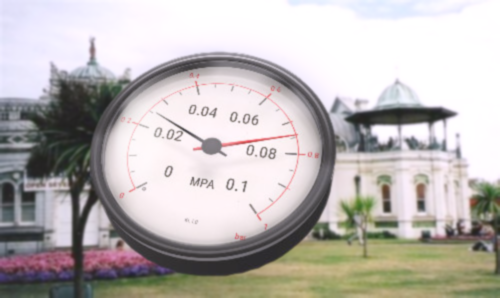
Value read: 0.075 MPa
